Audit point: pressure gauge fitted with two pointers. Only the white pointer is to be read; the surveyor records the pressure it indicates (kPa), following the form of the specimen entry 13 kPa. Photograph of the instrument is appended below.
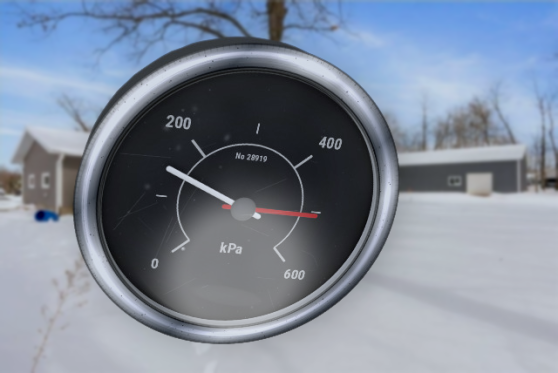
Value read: 150 kPa
